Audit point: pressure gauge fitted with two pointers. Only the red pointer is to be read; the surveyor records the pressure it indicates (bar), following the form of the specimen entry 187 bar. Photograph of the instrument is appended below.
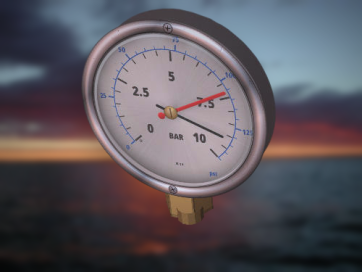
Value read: 7.25 bar
